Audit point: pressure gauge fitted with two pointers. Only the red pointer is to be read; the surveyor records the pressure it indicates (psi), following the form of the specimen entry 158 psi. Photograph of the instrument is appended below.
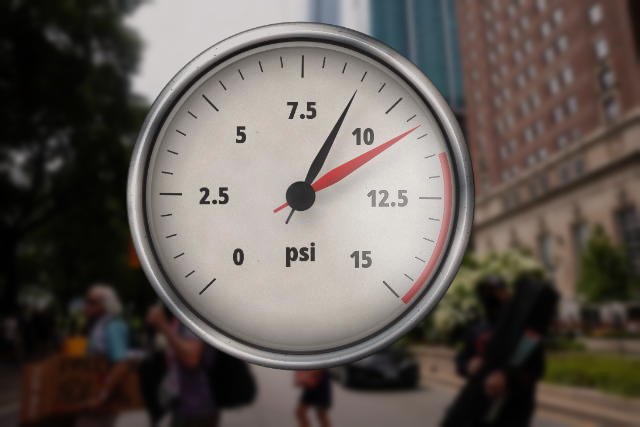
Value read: 10.75 psi
